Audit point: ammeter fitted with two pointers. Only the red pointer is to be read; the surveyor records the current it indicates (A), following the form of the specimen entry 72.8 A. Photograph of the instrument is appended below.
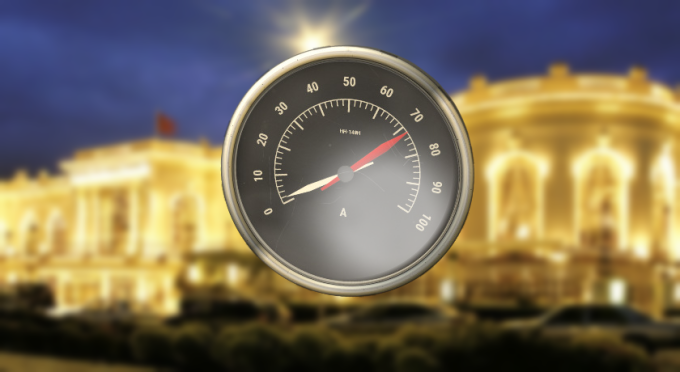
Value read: 72 A
